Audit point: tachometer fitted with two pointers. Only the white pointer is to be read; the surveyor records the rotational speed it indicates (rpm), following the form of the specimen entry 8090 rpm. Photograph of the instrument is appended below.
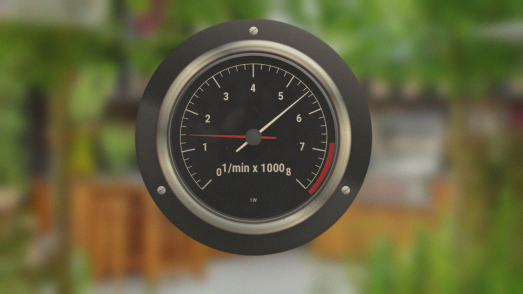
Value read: 5500 rpm
